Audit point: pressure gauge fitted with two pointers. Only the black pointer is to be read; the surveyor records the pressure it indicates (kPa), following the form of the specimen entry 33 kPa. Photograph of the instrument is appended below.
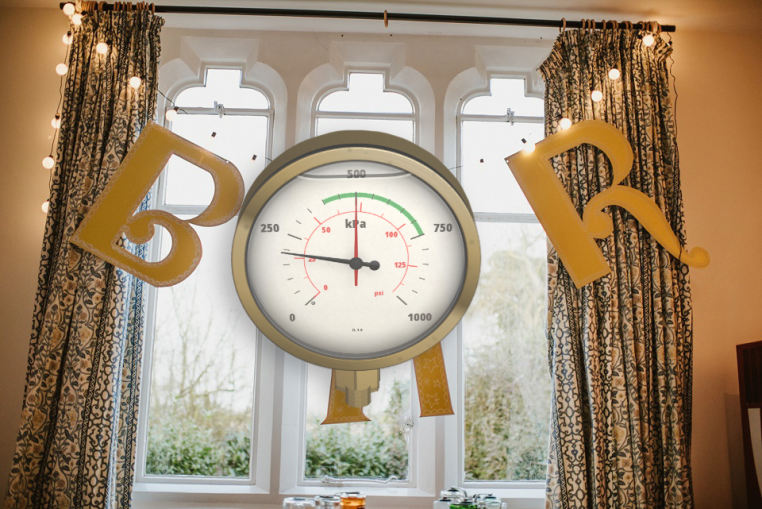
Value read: 200 kPa
